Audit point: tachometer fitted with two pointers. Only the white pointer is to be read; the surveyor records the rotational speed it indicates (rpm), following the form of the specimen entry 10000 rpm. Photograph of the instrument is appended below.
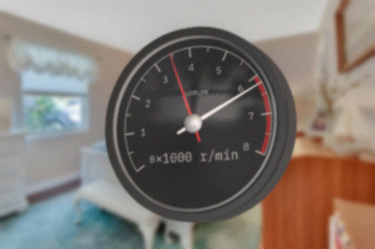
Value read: 6250 rpm
